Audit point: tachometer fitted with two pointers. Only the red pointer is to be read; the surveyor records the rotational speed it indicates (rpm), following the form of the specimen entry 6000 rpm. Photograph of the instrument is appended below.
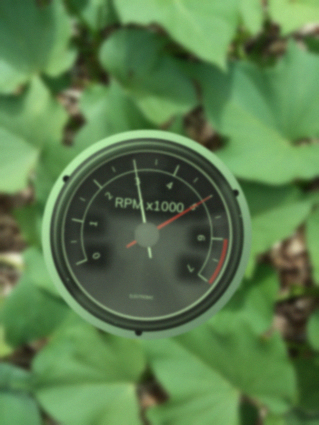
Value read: 5000 rpm
